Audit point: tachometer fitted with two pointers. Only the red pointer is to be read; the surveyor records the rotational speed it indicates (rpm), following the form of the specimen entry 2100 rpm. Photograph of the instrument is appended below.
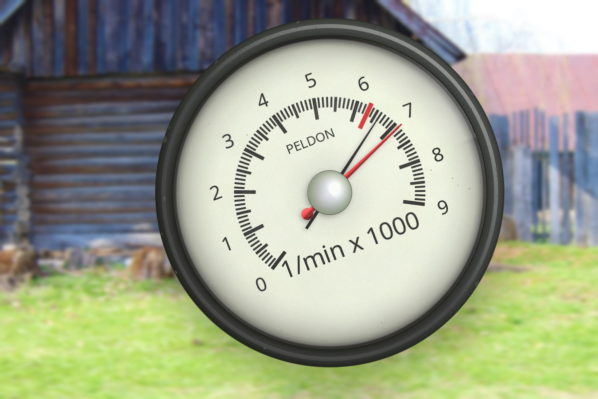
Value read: 7100 rpm
